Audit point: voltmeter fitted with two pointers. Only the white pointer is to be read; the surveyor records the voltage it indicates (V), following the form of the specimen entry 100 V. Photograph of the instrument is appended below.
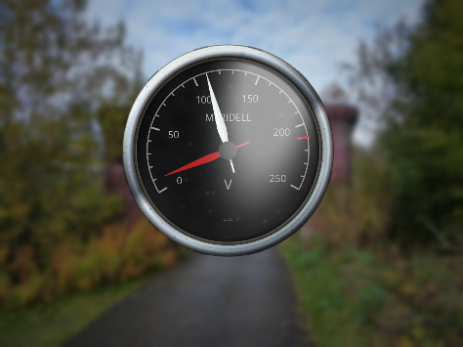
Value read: 110 V
